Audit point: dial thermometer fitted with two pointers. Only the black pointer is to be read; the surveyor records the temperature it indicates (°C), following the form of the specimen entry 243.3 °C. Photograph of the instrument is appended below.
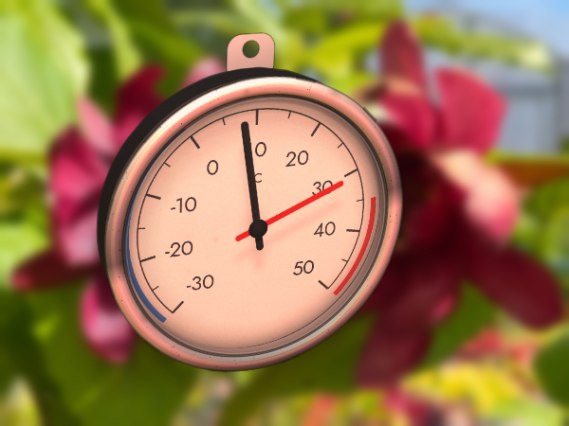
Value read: 7.5 °C
